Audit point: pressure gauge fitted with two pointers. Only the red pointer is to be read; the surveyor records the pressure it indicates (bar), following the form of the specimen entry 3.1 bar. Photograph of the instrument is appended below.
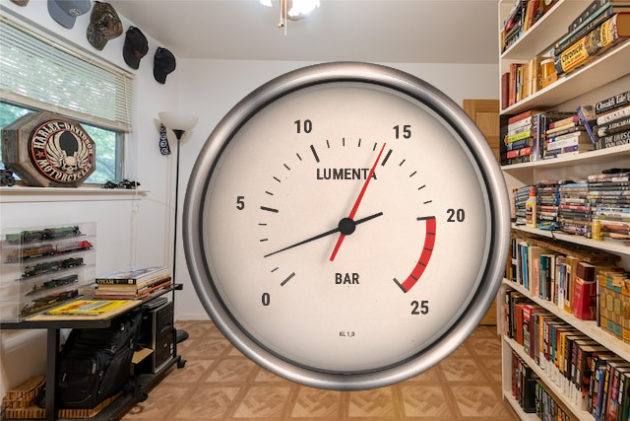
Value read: 14.5 bar
